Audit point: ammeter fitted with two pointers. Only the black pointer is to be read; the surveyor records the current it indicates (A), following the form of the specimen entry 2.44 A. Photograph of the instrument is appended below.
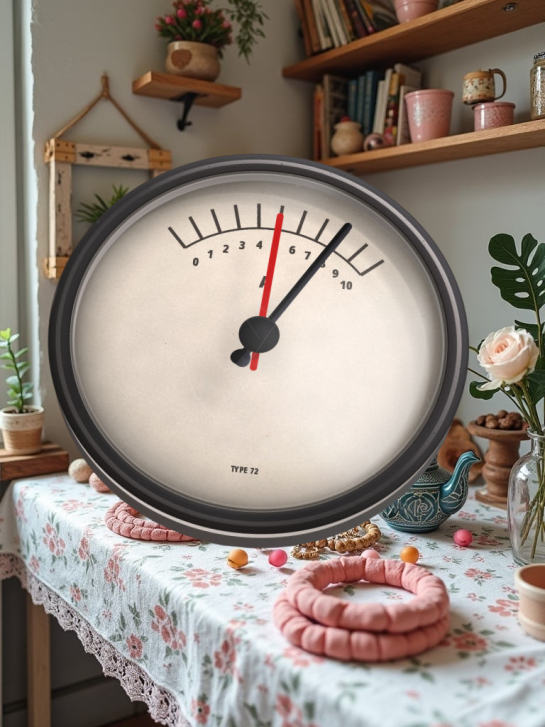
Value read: 8 A
